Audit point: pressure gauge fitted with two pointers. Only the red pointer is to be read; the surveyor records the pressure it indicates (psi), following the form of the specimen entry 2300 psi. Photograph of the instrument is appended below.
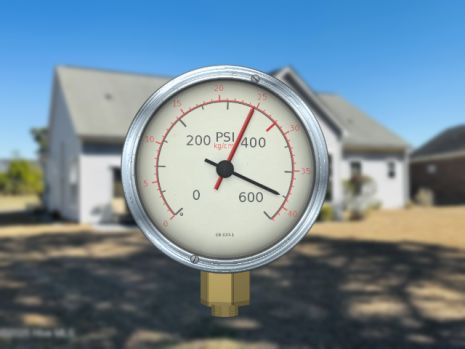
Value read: 350 psi
